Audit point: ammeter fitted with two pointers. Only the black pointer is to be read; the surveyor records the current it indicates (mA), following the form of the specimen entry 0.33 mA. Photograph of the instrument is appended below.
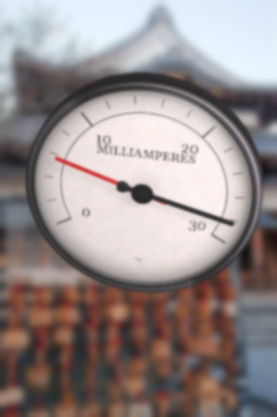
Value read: 28 mA
